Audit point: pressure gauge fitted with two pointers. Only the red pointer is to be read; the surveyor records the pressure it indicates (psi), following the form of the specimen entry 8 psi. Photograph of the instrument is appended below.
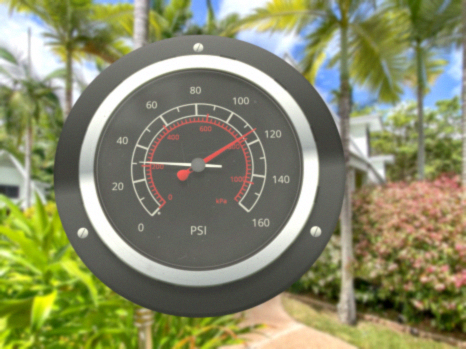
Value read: 115 psi
